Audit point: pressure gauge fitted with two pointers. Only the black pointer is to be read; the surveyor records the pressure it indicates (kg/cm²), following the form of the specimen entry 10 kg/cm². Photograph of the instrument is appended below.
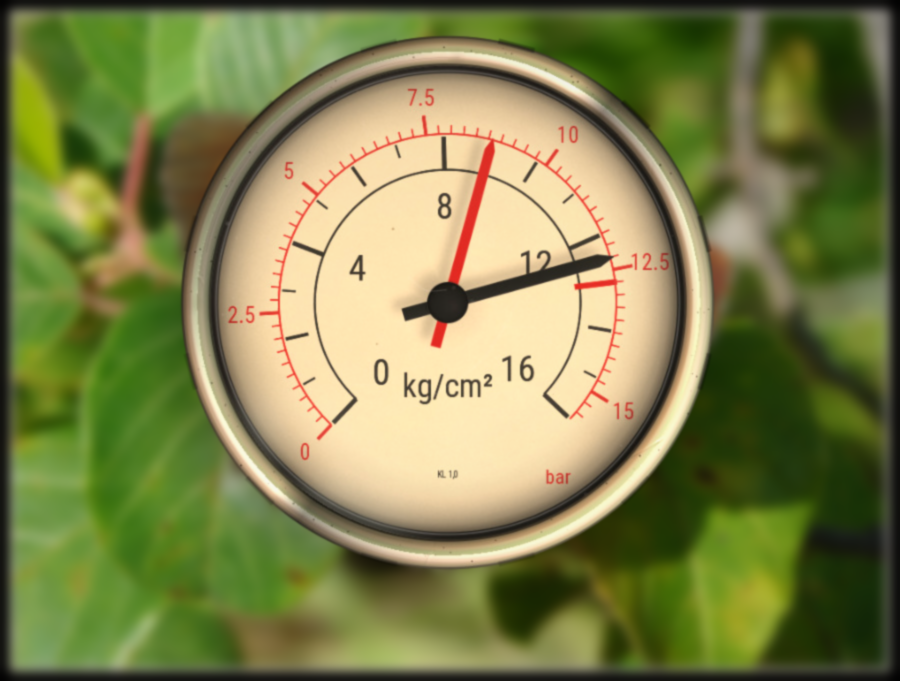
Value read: 12.5 kg/cm²
